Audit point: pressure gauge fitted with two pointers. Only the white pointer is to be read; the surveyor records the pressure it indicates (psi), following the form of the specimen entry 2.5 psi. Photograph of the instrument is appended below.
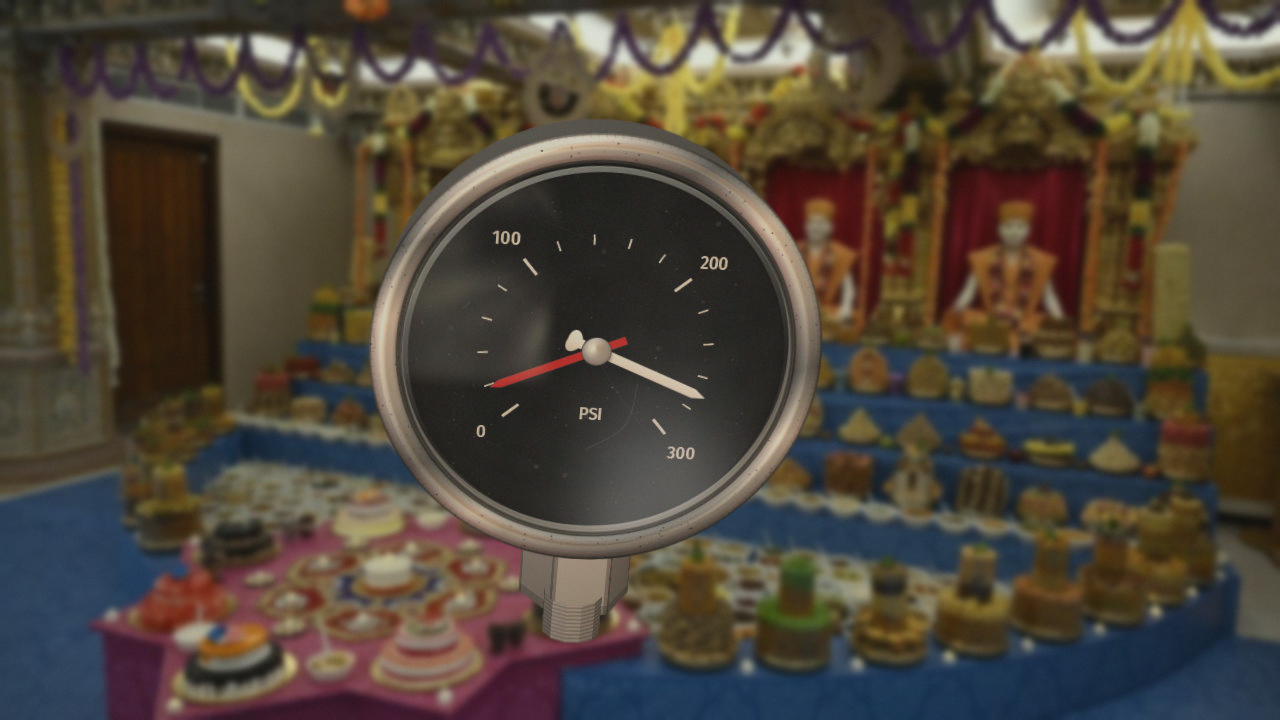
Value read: 270 psi
